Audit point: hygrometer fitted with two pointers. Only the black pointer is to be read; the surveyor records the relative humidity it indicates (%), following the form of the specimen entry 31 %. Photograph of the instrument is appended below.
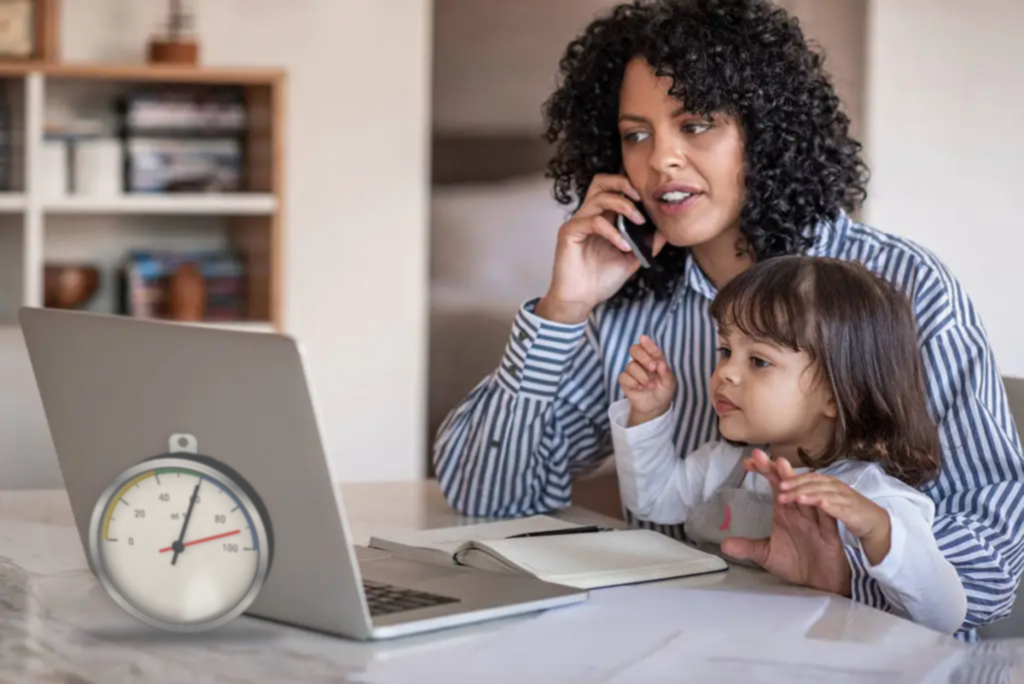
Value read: 60 %
